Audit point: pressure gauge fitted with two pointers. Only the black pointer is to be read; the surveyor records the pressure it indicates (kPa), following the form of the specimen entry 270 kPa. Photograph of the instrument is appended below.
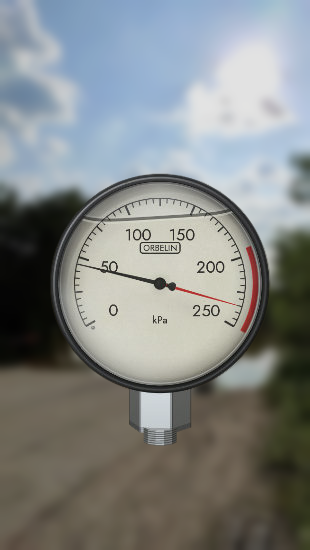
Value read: 45 kPa
